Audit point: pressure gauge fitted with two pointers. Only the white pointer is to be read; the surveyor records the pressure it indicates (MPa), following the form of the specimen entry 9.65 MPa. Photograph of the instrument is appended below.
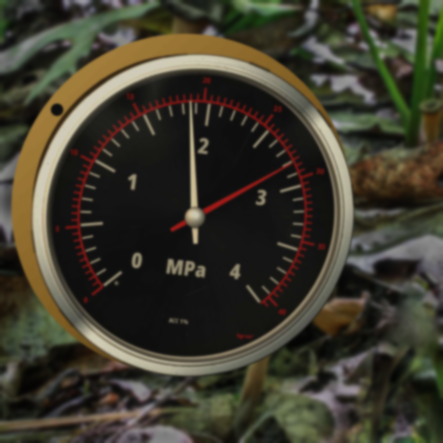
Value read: 1.85 MPa
